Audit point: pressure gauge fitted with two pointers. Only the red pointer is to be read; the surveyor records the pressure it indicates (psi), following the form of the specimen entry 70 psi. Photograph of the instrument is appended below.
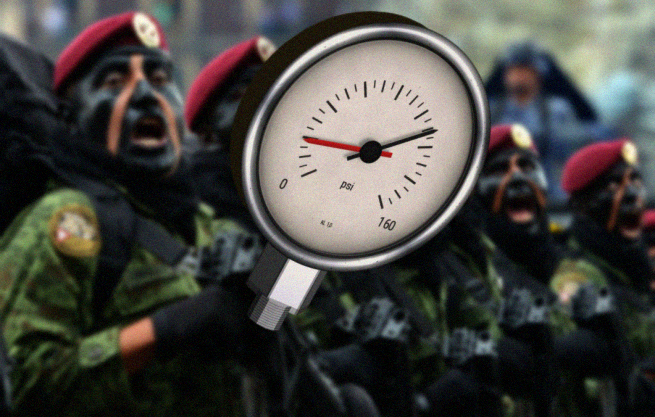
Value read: 20 psi
